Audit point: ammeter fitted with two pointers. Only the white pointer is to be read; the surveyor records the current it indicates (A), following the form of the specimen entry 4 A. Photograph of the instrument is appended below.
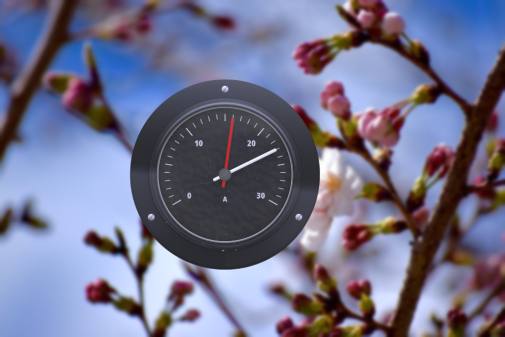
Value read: 23 A
